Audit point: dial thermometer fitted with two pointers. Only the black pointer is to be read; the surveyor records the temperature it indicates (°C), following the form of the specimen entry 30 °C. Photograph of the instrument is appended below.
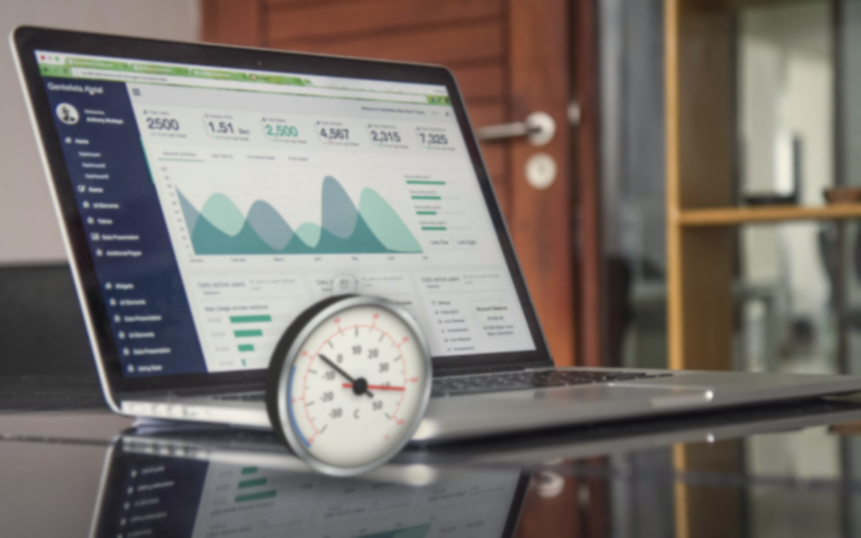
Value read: -5 °C
